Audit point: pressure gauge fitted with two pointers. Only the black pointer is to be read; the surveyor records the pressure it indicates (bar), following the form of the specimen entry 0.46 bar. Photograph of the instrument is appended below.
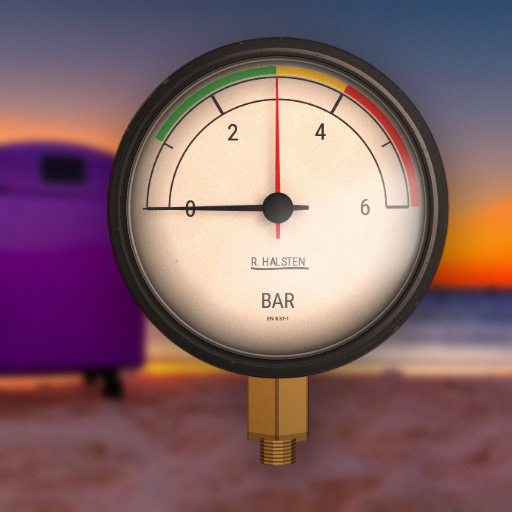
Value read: 0 bar
